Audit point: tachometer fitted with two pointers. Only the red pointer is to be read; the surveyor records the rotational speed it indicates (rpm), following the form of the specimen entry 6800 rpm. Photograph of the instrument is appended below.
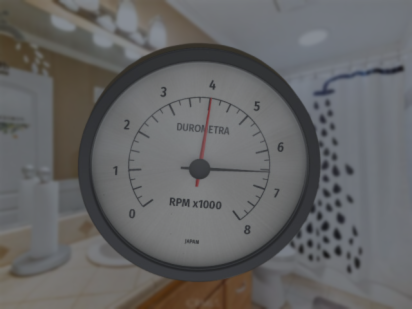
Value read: 4000 rpm
